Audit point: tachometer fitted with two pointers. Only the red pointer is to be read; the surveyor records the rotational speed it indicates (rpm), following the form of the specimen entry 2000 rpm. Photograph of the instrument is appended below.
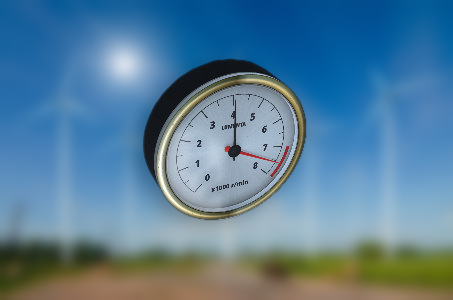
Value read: 7500 rpm
